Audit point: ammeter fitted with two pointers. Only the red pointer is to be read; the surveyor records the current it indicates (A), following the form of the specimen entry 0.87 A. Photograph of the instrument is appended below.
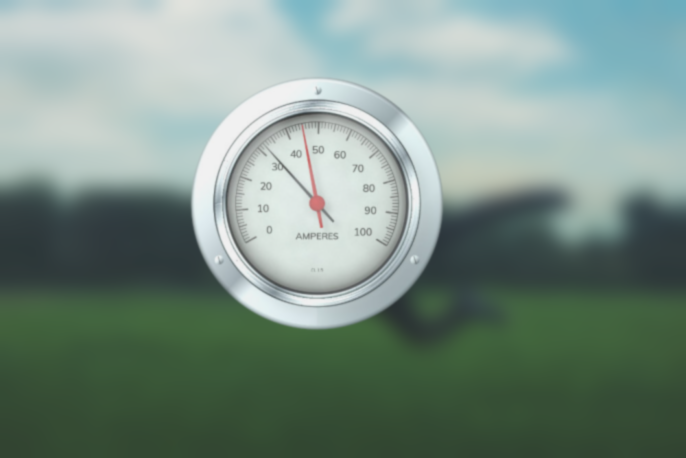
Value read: 45 A
